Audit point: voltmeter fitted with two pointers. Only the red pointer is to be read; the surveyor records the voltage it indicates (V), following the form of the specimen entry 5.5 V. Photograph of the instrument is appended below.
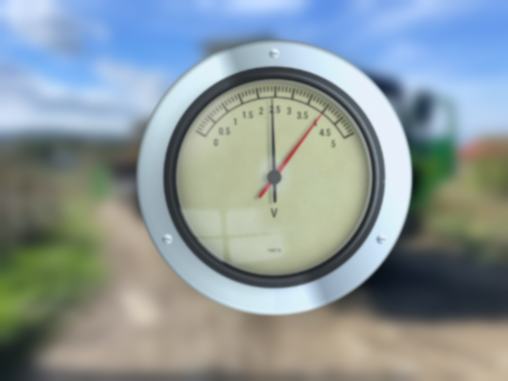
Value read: 4 V
